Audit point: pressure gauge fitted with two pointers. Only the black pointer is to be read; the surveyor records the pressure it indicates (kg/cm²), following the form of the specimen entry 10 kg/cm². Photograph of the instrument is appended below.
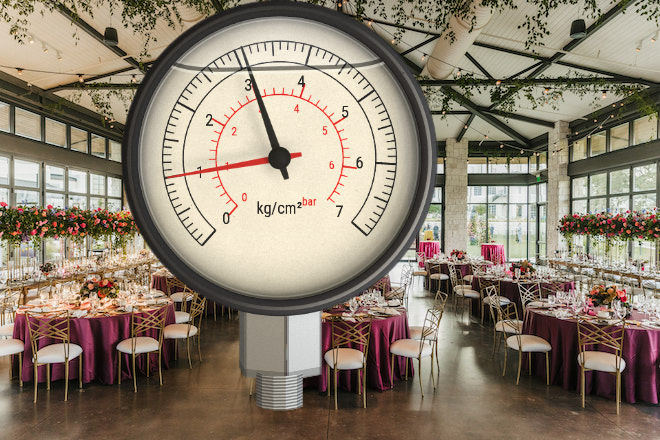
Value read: 3.1 kg/cm²
